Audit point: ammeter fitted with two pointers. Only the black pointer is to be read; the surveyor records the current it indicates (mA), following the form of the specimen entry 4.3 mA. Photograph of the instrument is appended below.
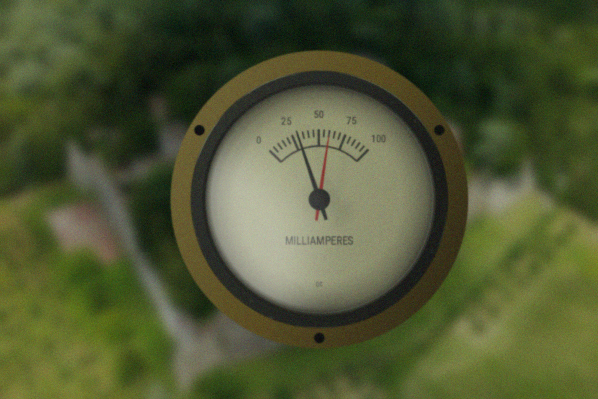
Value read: 30 mA
